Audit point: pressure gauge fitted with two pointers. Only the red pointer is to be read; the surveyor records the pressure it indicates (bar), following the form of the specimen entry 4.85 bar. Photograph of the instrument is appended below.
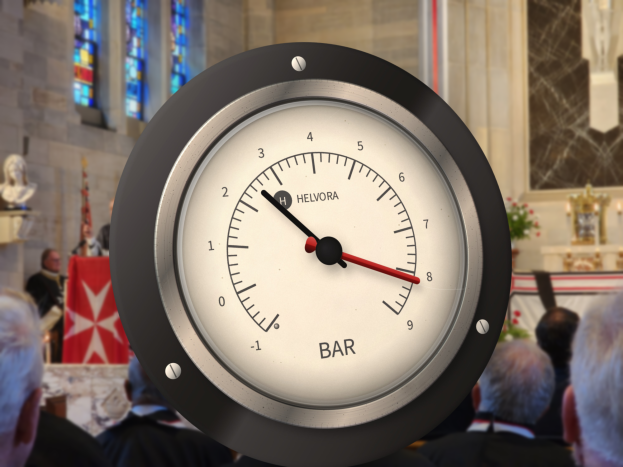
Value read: 8.2 bar
